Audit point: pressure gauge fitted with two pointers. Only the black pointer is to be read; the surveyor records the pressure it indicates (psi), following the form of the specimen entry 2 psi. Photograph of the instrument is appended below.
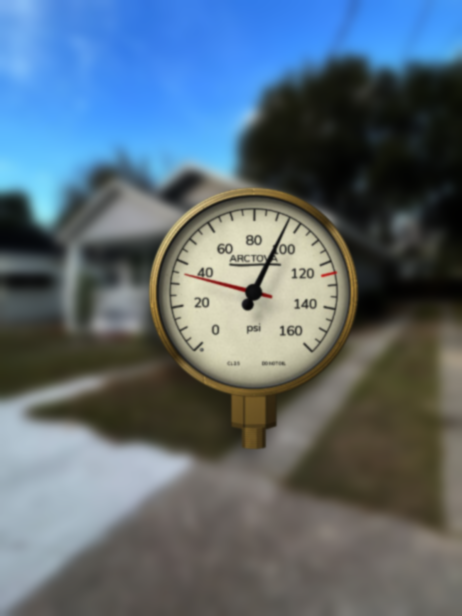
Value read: 95 psi
